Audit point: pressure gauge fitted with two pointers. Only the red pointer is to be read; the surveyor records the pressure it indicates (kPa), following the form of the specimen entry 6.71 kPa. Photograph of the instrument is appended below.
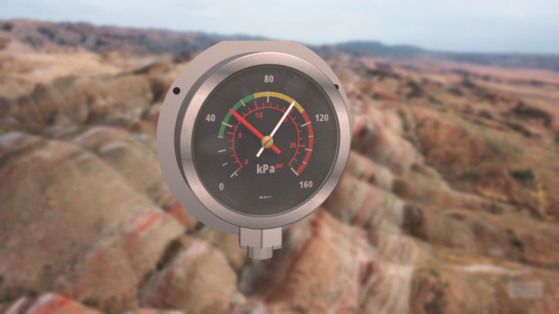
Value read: 50 kPa
